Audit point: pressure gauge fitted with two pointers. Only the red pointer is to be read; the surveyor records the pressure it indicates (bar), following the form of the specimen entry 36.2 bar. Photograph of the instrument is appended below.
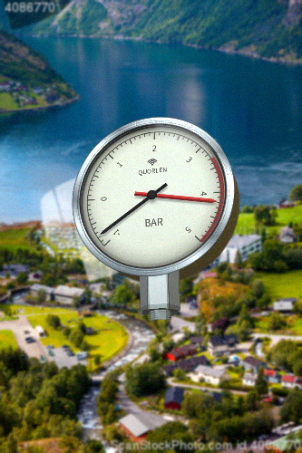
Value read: 4.2 bar
